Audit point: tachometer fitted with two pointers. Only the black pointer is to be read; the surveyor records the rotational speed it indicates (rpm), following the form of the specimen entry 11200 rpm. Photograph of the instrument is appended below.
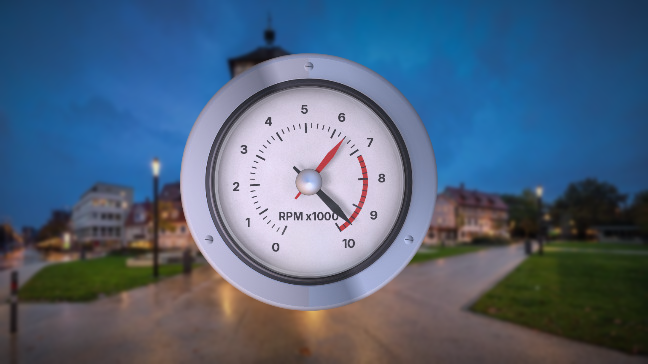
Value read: 9600 rpm
